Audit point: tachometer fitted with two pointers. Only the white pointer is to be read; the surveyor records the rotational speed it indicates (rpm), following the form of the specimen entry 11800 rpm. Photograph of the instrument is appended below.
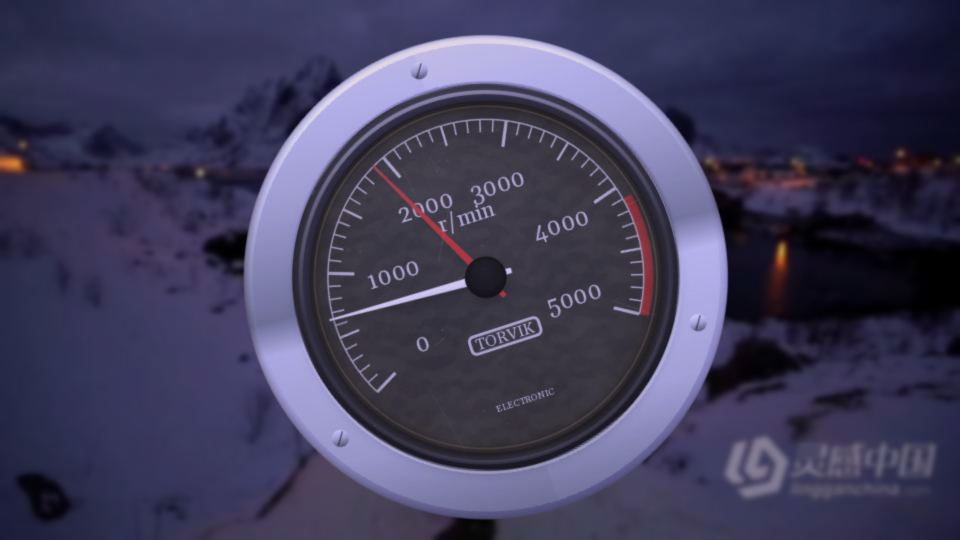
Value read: 650 rpm
